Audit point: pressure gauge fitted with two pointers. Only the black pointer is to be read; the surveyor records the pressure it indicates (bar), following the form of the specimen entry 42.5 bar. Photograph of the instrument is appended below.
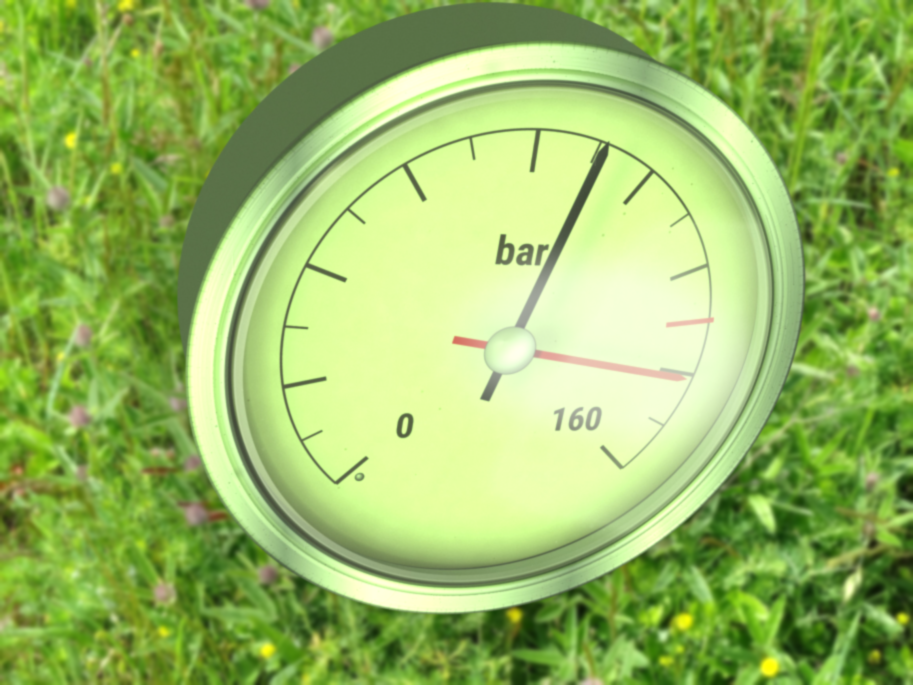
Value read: 90 bar
